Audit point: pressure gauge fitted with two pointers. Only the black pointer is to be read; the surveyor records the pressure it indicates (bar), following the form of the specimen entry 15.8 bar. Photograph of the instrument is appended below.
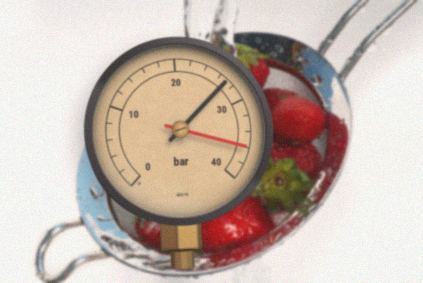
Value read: 27 bar
